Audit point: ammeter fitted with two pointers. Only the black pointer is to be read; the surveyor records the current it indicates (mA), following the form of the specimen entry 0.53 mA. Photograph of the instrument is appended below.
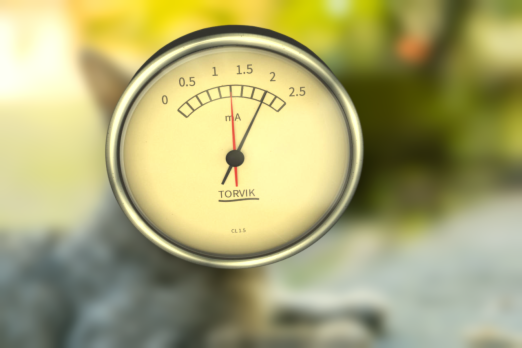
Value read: 2 mA
